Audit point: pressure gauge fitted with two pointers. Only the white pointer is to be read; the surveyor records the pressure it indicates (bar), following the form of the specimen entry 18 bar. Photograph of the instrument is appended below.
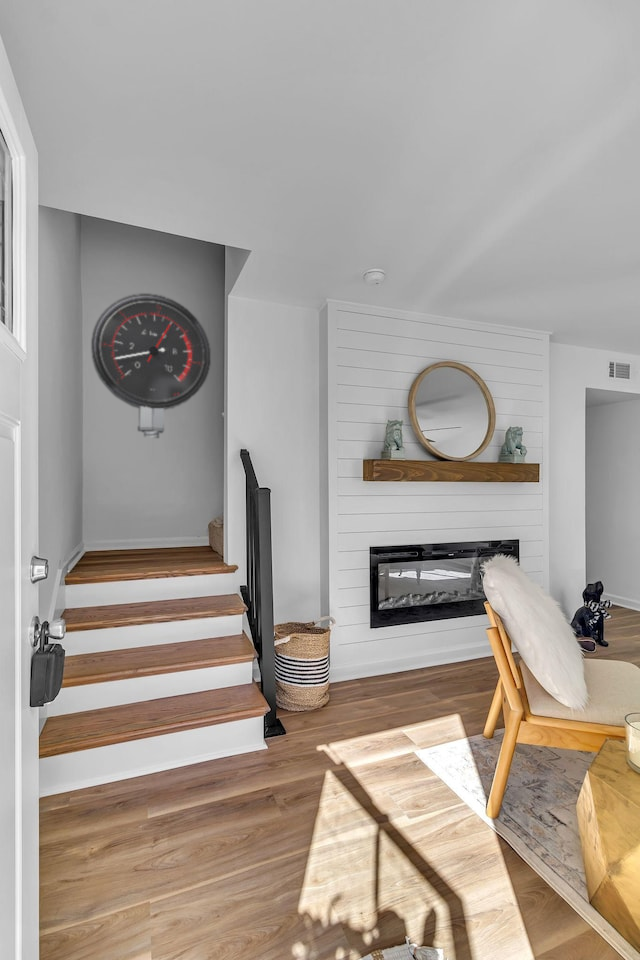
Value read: 1 bar
